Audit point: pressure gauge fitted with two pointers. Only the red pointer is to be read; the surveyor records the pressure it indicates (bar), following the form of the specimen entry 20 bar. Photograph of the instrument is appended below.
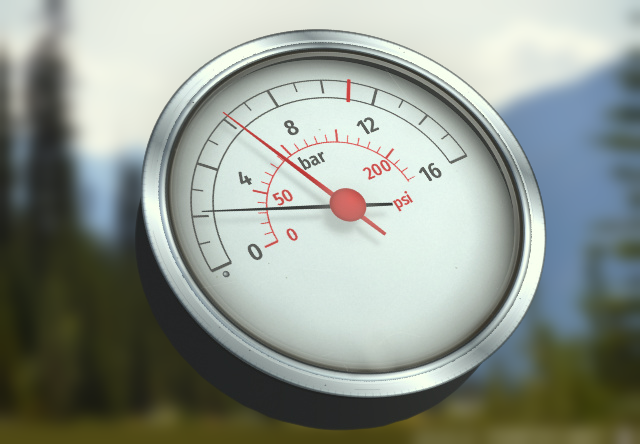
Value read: 6 bar
